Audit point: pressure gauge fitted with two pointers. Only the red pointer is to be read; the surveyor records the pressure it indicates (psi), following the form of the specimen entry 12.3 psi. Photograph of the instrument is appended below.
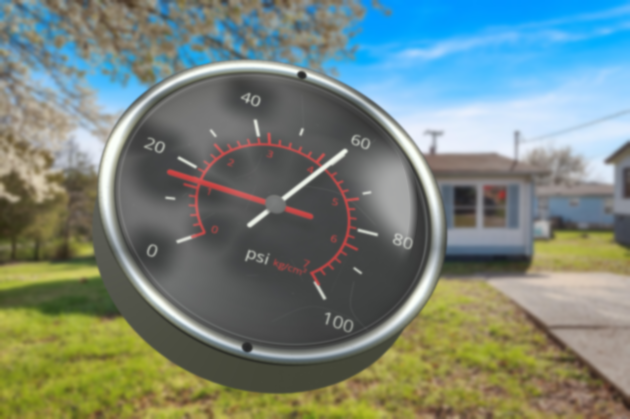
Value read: 15 psi
